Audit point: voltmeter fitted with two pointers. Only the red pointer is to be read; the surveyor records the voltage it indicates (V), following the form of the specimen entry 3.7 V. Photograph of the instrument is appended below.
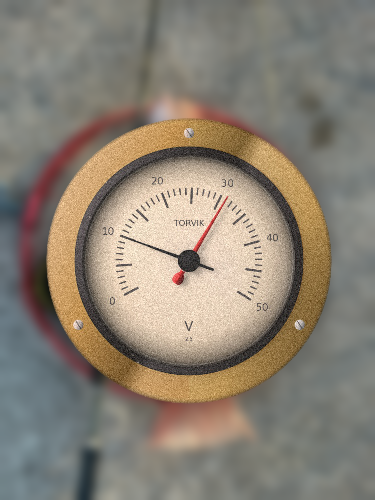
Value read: 31 V
